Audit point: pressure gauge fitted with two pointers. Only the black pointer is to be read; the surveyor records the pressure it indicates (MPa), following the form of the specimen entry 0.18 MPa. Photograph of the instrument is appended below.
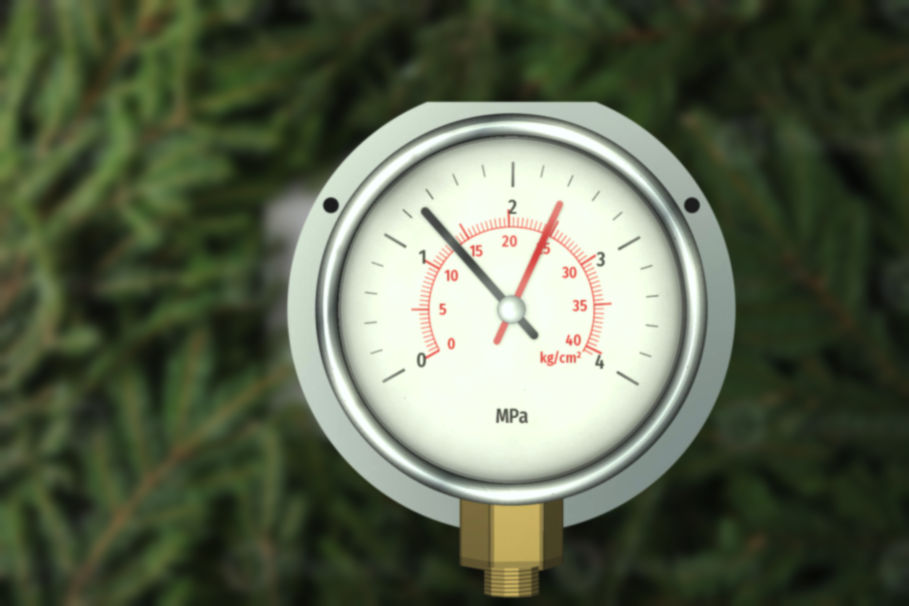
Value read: 1.3 MPa
